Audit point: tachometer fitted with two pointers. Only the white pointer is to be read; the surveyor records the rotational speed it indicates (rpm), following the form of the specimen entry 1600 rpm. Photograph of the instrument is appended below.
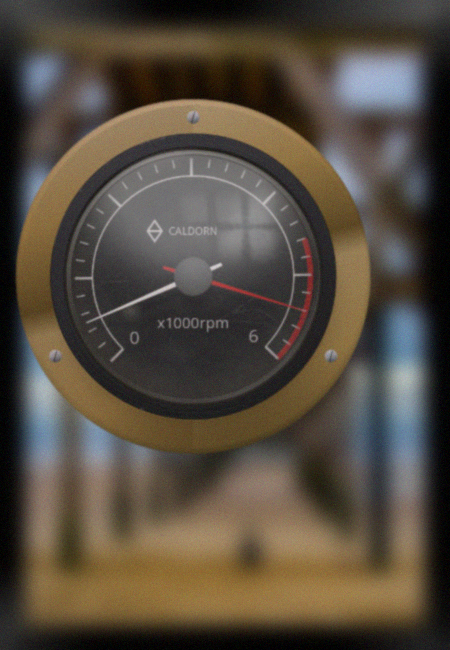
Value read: 500 rpm
